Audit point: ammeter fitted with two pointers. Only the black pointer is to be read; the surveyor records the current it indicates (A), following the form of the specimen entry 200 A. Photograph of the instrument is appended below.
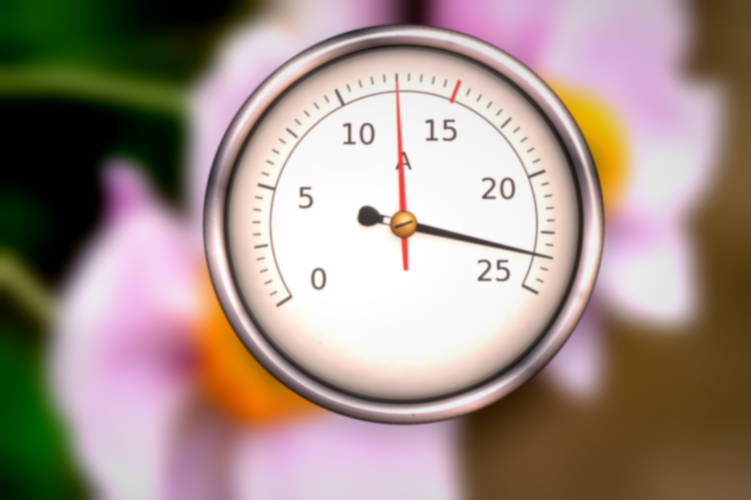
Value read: 23.5 A
